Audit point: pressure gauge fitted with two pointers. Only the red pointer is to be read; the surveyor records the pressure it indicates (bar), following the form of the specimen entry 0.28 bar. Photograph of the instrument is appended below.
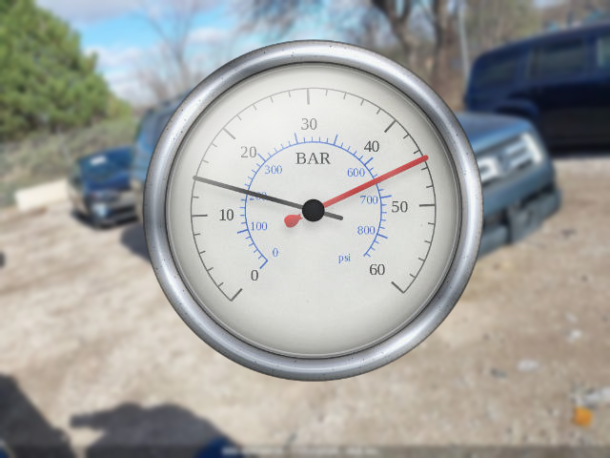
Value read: 45 bar
